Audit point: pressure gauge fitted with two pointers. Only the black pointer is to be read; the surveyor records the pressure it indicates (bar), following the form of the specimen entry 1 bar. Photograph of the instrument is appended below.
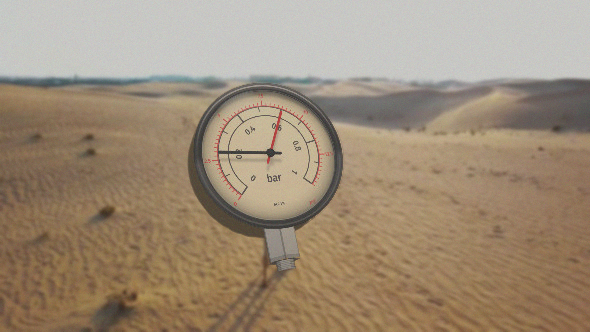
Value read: 0.2 bar
